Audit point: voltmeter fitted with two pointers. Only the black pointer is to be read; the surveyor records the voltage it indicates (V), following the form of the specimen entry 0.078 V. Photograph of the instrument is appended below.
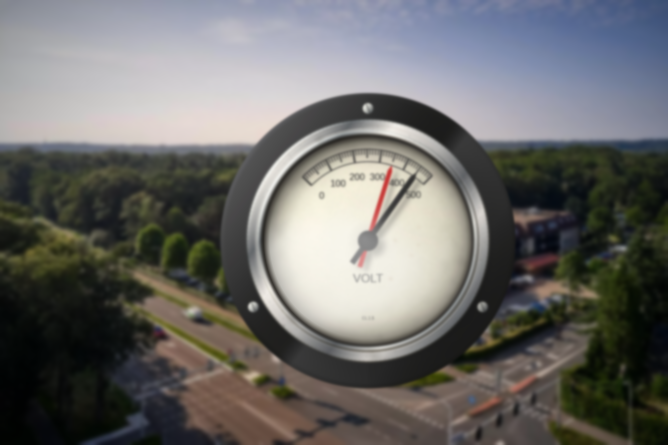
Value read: 450 V
